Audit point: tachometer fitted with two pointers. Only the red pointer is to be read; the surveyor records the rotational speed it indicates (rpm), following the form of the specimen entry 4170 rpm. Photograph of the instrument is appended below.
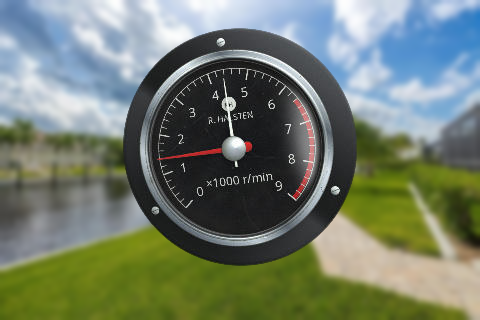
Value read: 1400 rpm
